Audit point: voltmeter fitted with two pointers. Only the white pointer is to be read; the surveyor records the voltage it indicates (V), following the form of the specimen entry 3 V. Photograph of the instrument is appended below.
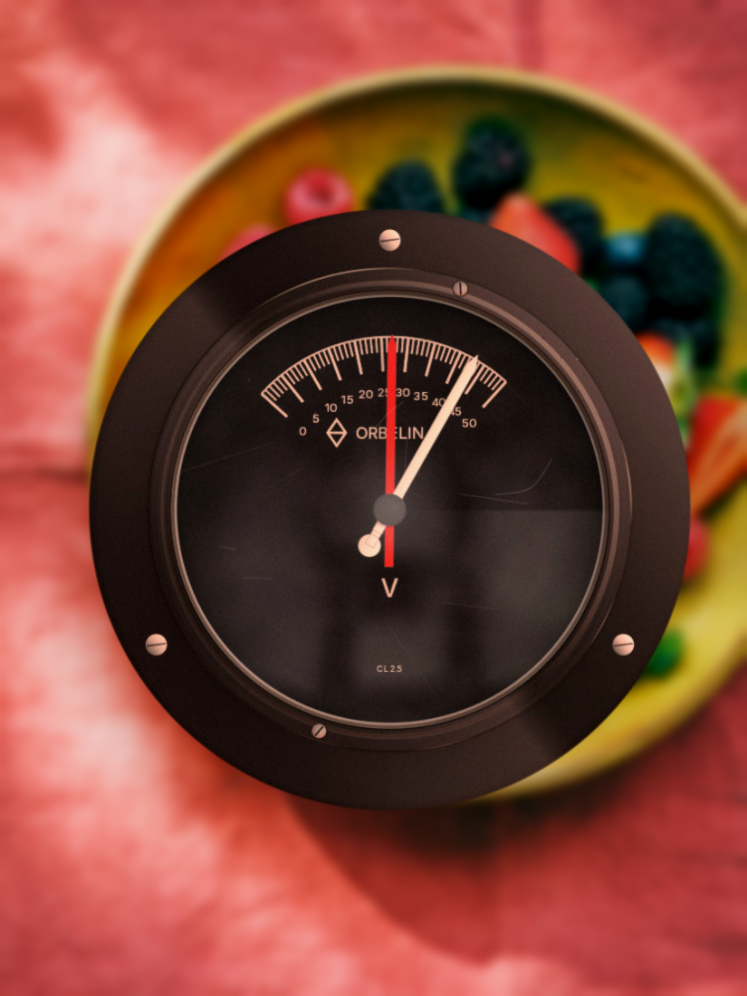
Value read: 43 V
